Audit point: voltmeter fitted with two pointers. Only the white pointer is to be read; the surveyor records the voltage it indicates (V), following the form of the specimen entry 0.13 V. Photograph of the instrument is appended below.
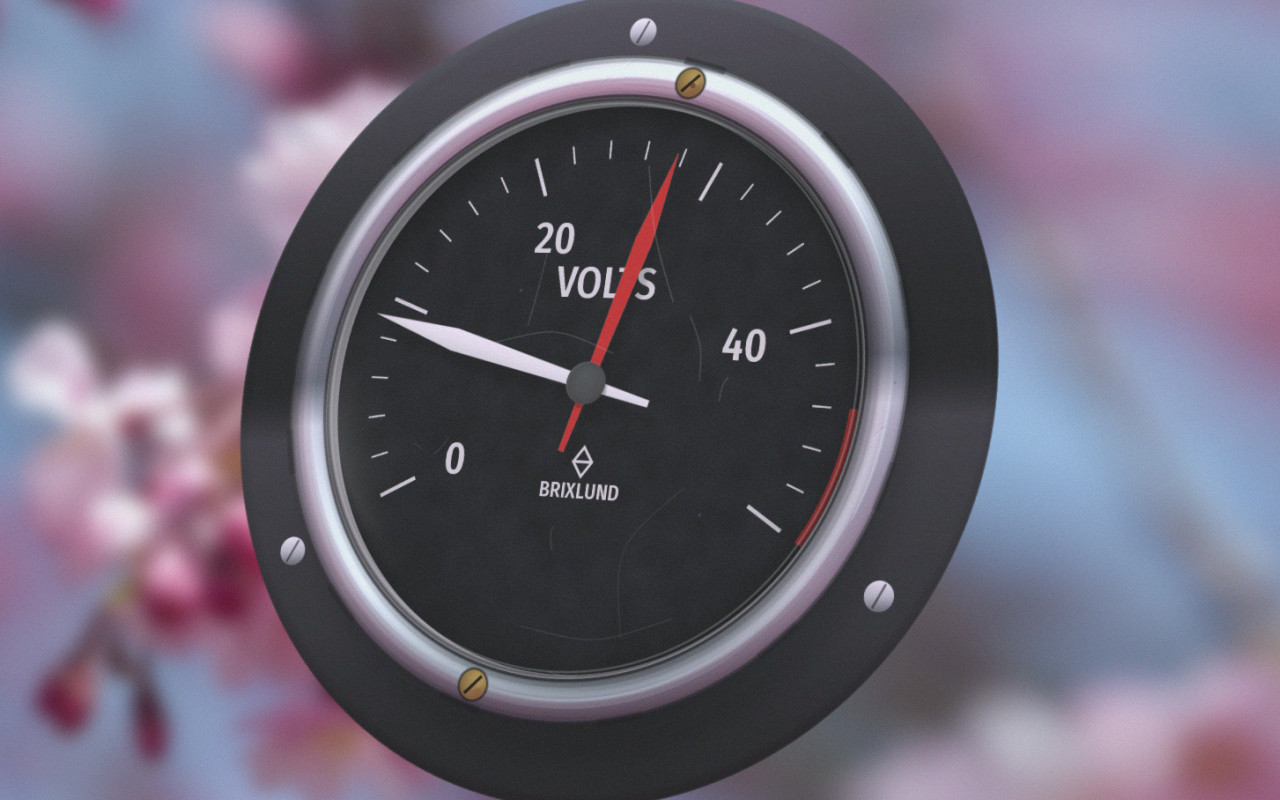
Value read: 9 V
